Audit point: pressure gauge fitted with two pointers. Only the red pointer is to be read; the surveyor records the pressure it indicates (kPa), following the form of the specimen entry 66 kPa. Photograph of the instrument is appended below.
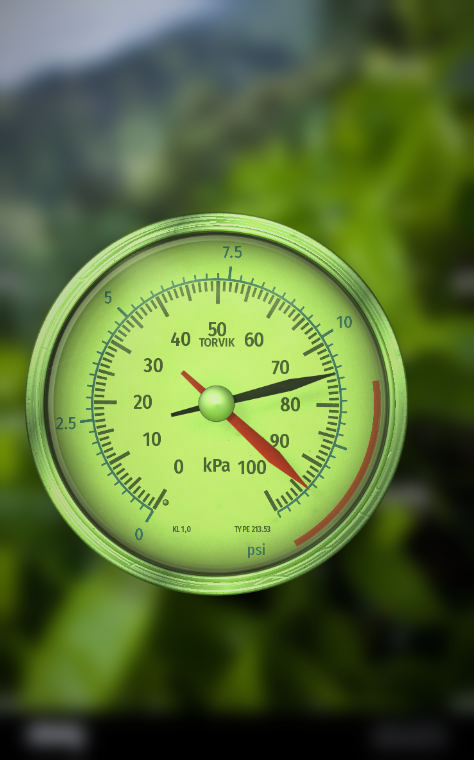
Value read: 94 kPa
